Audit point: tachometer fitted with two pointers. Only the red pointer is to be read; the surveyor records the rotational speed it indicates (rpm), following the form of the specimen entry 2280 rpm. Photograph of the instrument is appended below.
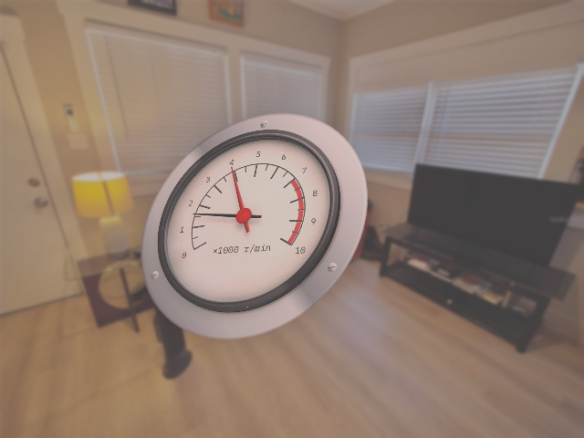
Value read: 4000 rpm
